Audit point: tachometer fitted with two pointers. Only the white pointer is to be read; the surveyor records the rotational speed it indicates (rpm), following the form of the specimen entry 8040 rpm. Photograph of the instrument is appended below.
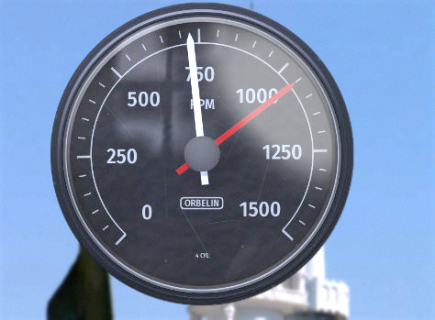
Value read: 725 rpm
